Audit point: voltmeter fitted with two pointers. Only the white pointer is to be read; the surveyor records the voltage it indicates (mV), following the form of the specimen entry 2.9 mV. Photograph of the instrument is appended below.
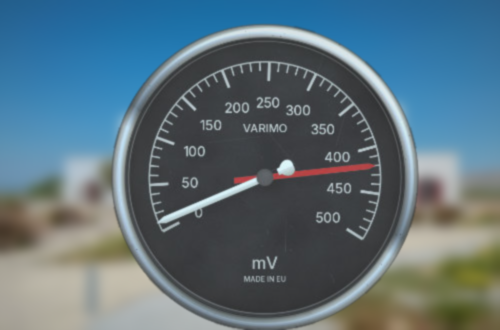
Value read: 10 mV
